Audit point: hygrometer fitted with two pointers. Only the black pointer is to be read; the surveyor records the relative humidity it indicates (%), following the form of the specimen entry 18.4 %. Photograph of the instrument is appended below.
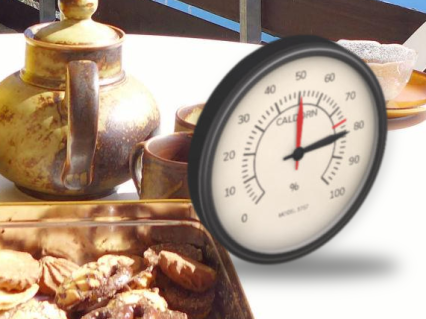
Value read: 80 %
